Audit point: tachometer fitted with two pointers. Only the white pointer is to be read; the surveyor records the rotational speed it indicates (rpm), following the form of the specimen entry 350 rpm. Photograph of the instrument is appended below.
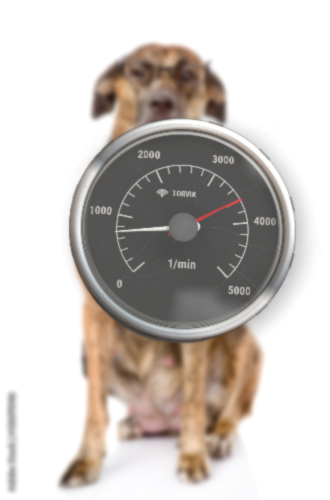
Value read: 700 rpm
